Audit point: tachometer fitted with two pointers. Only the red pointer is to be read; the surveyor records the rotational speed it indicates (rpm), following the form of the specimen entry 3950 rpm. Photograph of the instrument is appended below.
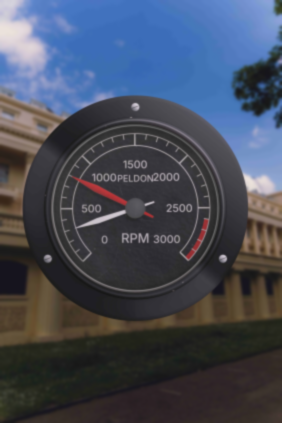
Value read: 800 rpm
